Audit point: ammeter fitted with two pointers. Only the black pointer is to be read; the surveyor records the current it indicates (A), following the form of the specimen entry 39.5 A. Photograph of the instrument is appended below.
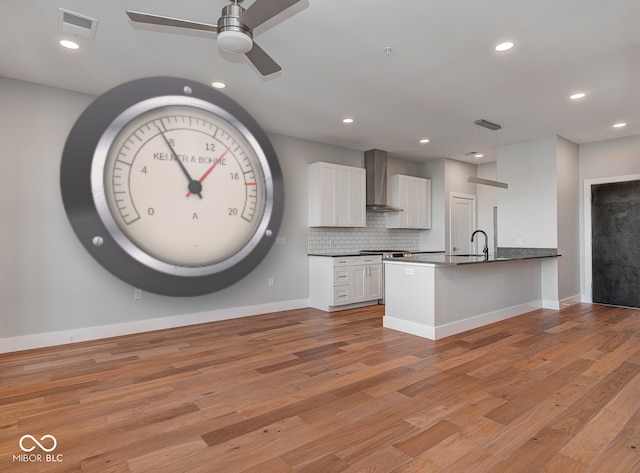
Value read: 7.5 A
